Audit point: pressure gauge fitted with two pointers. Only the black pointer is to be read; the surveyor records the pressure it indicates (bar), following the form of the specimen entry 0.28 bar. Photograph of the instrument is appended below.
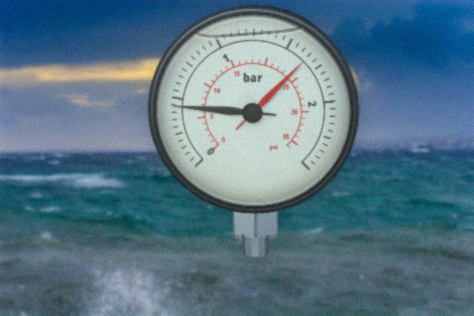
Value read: 0.45 bar
